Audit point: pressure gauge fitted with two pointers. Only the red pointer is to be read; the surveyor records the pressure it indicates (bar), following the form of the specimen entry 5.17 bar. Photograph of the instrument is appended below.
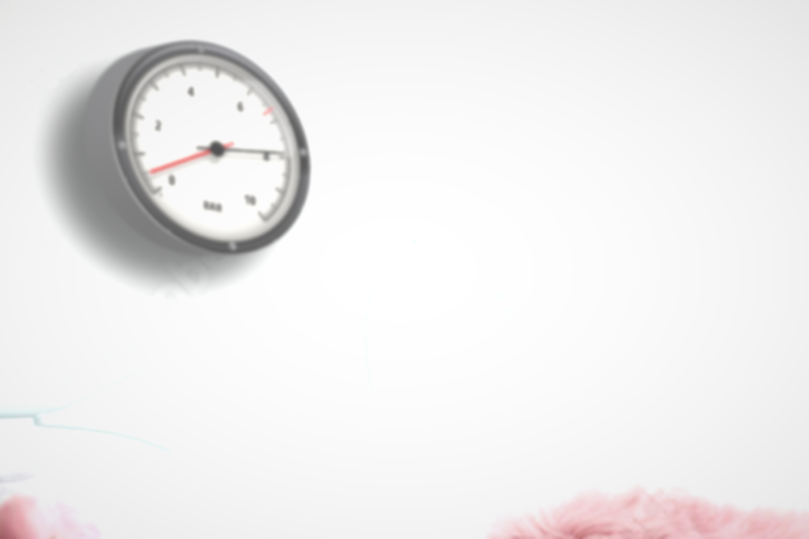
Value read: 0.5 bar
